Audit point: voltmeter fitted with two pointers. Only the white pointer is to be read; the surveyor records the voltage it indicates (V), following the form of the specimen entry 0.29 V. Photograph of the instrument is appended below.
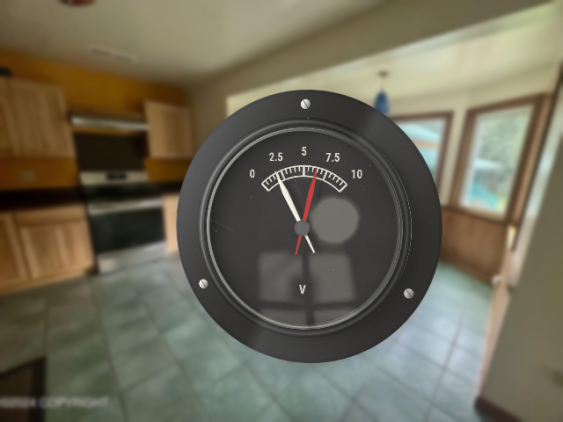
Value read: 2 V
